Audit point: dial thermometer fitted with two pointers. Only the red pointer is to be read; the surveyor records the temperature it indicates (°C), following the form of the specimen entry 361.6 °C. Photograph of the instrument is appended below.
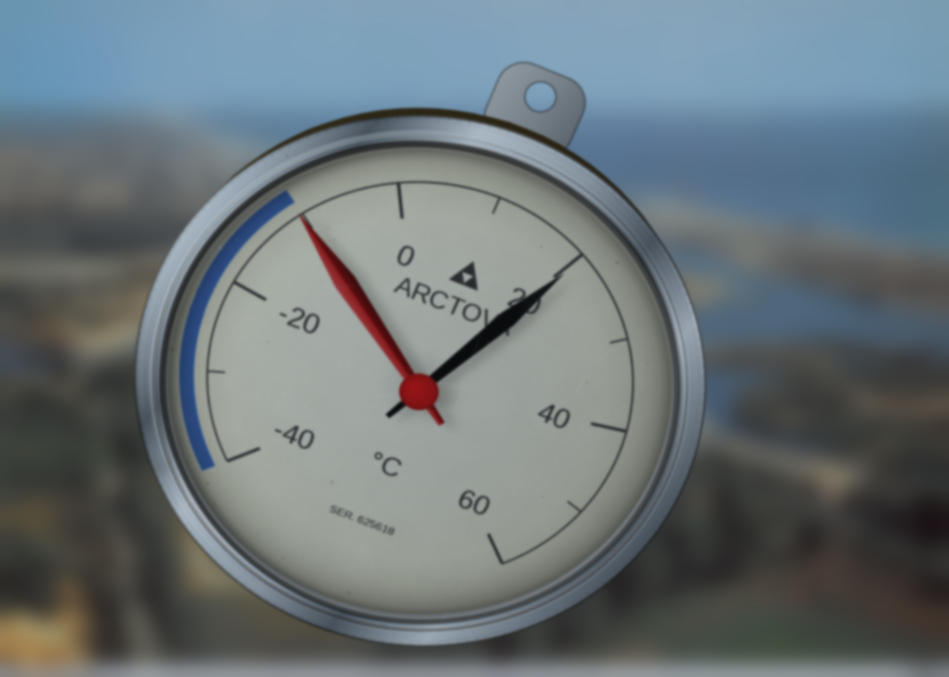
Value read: -10 °C
